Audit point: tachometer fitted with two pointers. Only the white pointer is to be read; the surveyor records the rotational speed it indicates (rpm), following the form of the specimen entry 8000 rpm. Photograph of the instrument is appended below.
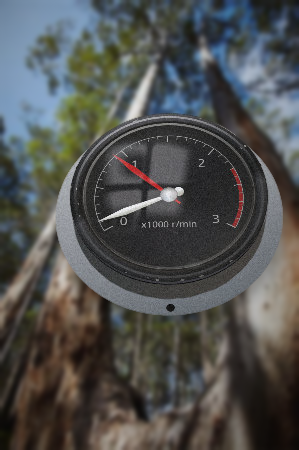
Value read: 100 rpm
